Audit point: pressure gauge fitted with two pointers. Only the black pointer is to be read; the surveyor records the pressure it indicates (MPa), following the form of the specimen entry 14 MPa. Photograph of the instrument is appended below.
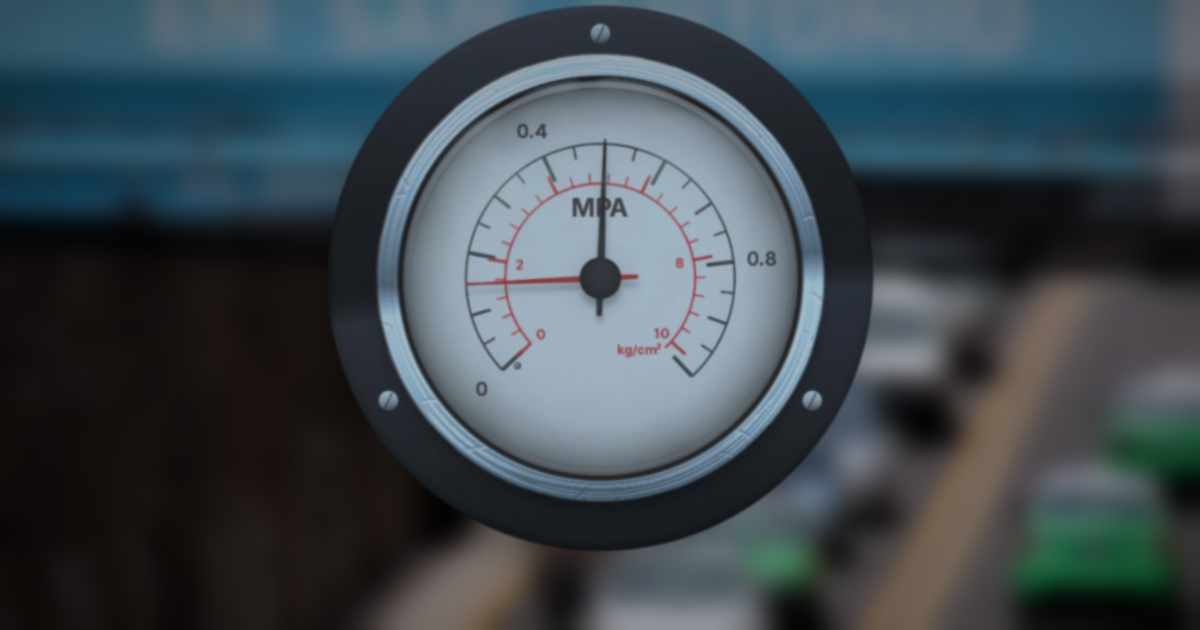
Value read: 0.5 MPa
